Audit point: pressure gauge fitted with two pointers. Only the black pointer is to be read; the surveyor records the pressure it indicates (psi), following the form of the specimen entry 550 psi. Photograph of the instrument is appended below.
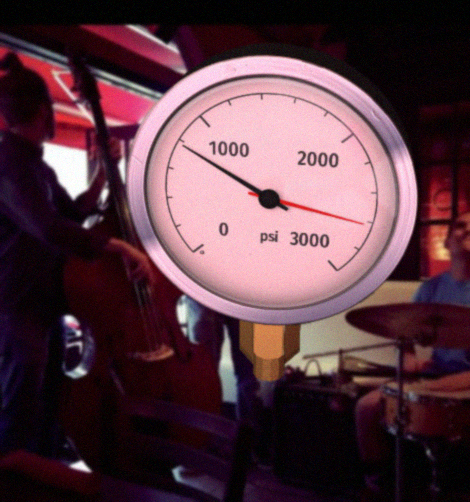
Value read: 800 psi
